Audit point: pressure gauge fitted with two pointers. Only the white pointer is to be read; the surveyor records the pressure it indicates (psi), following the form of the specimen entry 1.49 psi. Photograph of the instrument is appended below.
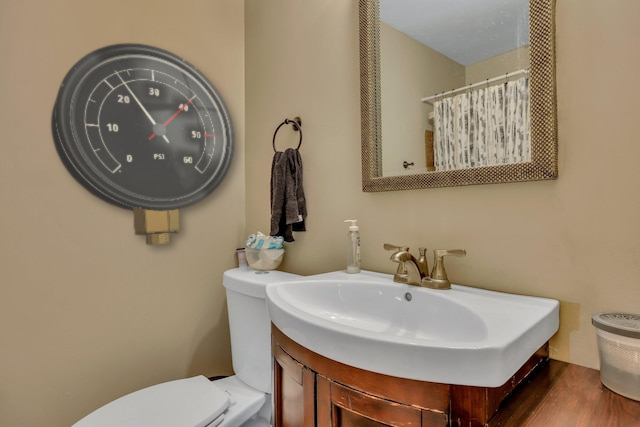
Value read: 22.5 psi
